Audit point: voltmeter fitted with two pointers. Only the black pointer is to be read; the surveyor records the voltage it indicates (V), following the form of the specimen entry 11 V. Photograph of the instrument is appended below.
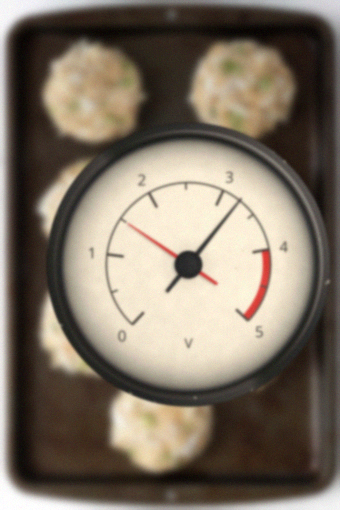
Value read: 3.25 V
